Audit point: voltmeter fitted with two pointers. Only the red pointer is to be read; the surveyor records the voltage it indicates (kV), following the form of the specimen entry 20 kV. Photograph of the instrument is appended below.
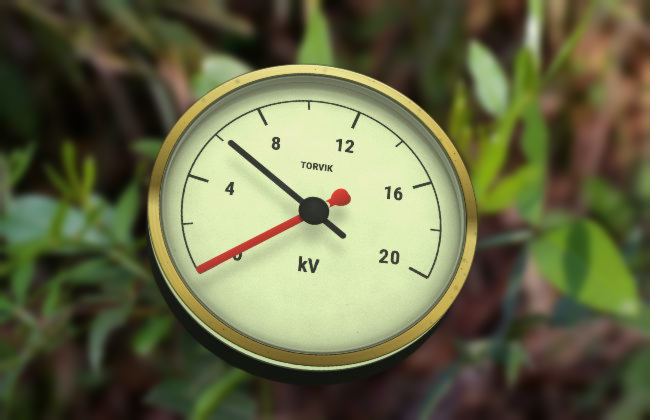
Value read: 0 kV
